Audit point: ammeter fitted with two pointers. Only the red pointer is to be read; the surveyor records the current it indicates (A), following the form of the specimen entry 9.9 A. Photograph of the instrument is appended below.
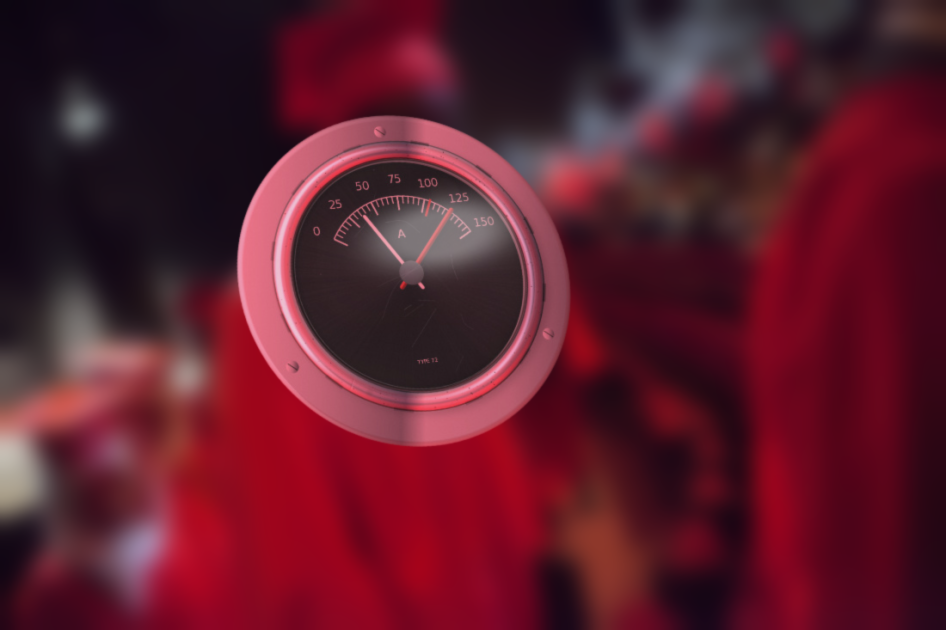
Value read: 125 A
